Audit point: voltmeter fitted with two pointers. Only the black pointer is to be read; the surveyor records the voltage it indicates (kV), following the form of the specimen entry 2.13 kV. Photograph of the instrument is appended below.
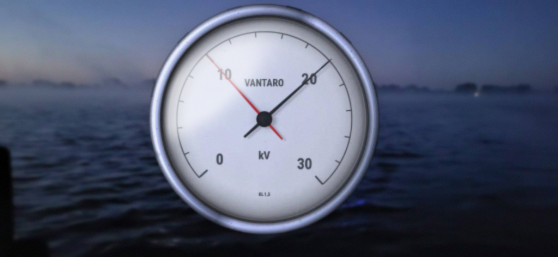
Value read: 20 kV
